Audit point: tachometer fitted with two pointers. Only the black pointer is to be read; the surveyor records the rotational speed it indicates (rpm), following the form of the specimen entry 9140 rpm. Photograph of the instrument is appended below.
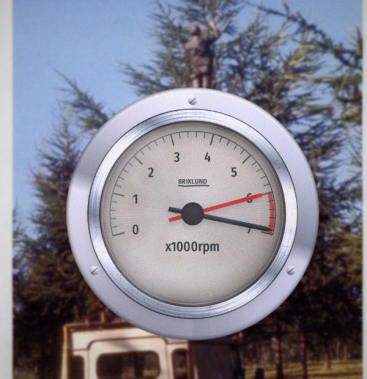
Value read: 6900 rpm
